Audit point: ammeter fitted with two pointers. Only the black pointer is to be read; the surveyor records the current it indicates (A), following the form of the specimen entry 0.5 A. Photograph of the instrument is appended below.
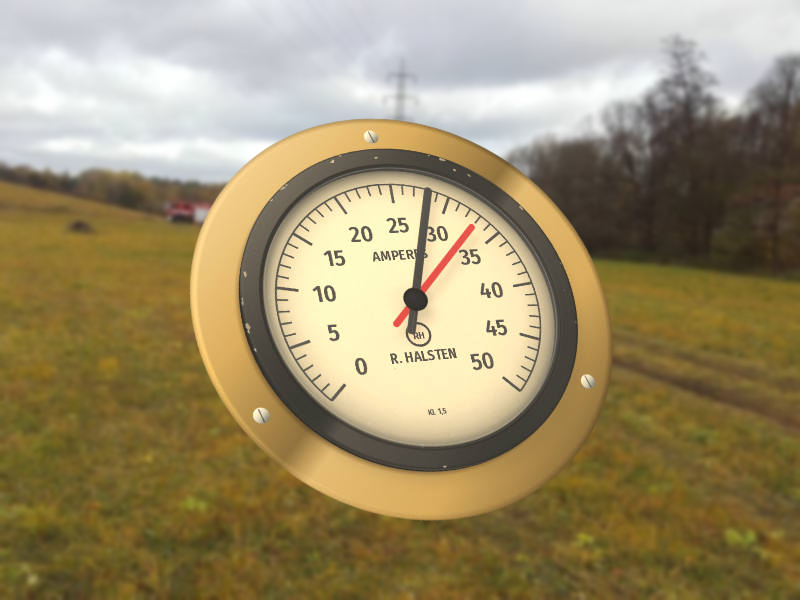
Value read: 28 A
